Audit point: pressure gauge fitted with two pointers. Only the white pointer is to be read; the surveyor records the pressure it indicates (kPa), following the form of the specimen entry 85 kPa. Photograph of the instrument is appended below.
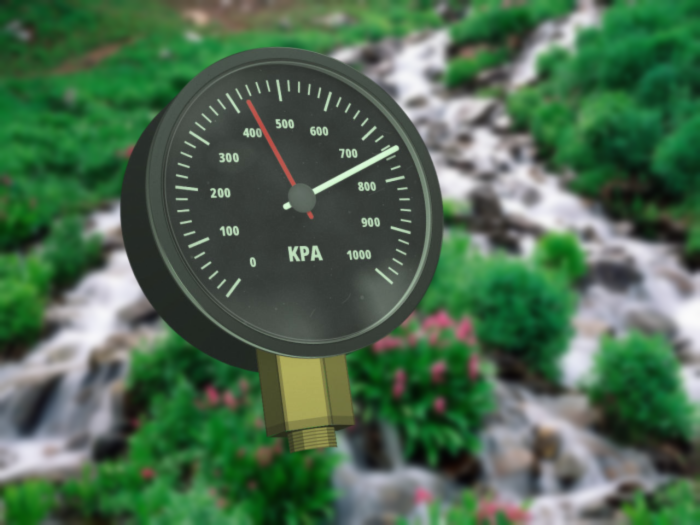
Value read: 750 kPa
